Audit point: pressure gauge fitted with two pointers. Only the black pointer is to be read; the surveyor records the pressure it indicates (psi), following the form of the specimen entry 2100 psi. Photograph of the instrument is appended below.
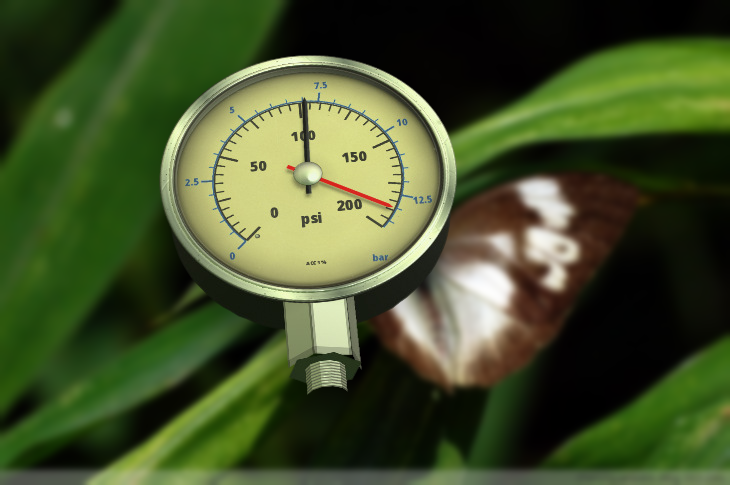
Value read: 102.5 psi
